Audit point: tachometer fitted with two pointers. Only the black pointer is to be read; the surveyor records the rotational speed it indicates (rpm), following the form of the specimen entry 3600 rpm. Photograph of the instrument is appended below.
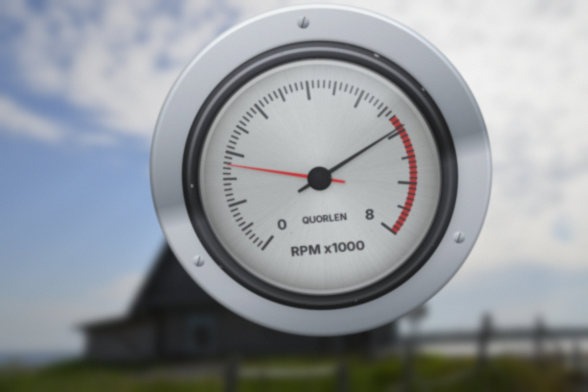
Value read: 5900 rpm
